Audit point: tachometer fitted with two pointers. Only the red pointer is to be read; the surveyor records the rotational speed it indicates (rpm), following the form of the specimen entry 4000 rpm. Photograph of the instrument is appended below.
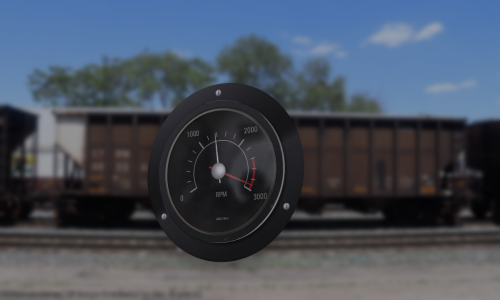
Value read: 2900 rpm
